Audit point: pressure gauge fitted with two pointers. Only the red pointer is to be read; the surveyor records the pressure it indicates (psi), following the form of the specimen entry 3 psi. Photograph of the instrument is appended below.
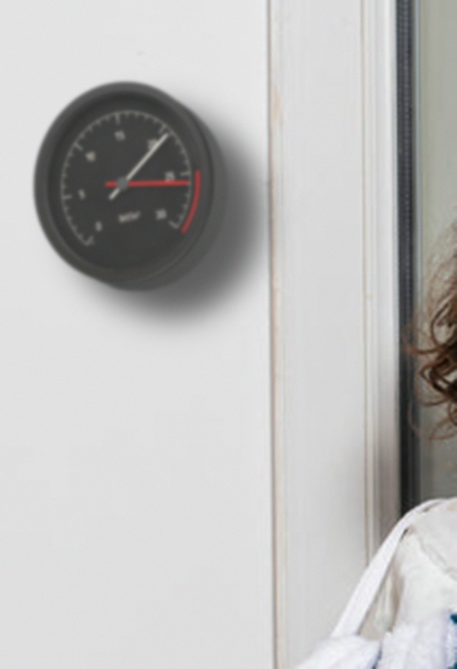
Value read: 26 psi
